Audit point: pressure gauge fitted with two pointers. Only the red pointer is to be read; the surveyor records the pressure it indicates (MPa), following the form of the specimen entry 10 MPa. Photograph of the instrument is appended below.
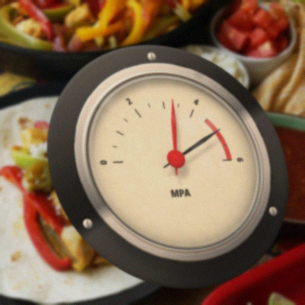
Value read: 3.25 MPa
